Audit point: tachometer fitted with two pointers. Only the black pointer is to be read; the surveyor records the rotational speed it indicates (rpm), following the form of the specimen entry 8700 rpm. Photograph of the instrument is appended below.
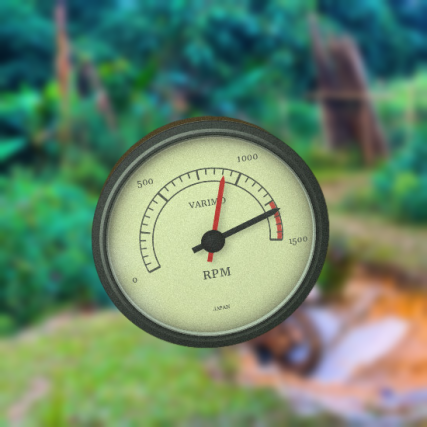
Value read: 1300 rpm
